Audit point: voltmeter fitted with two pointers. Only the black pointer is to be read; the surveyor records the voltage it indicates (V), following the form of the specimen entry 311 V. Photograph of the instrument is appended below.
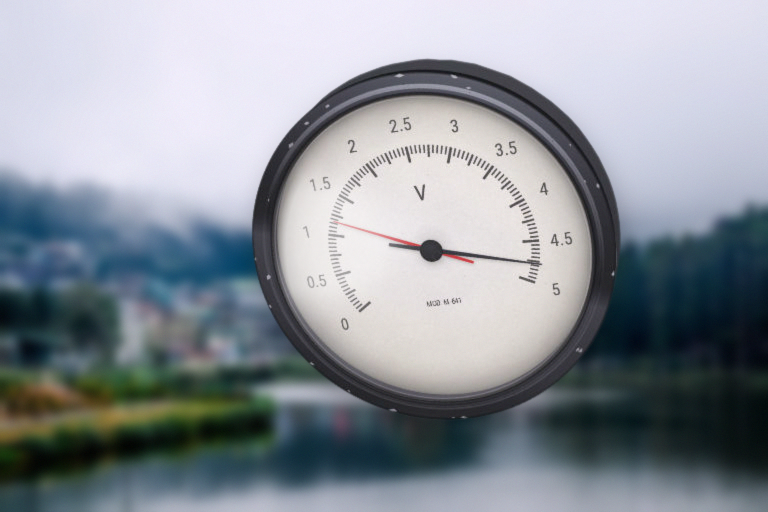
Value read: 4.75 V
